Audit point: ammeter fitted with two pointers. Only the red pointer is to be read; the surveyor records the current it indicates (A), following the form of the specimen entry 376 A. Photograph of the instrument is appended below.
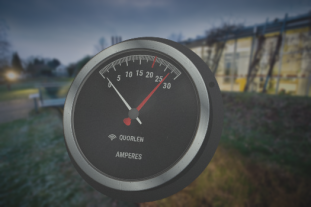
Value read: 27.5 A
